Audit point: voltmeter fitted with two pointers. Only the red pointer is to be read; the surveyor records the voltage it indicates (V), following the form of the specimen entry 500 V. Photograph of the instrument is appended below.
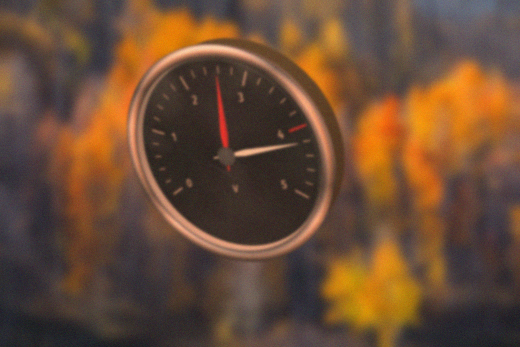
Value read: 2.6 V
